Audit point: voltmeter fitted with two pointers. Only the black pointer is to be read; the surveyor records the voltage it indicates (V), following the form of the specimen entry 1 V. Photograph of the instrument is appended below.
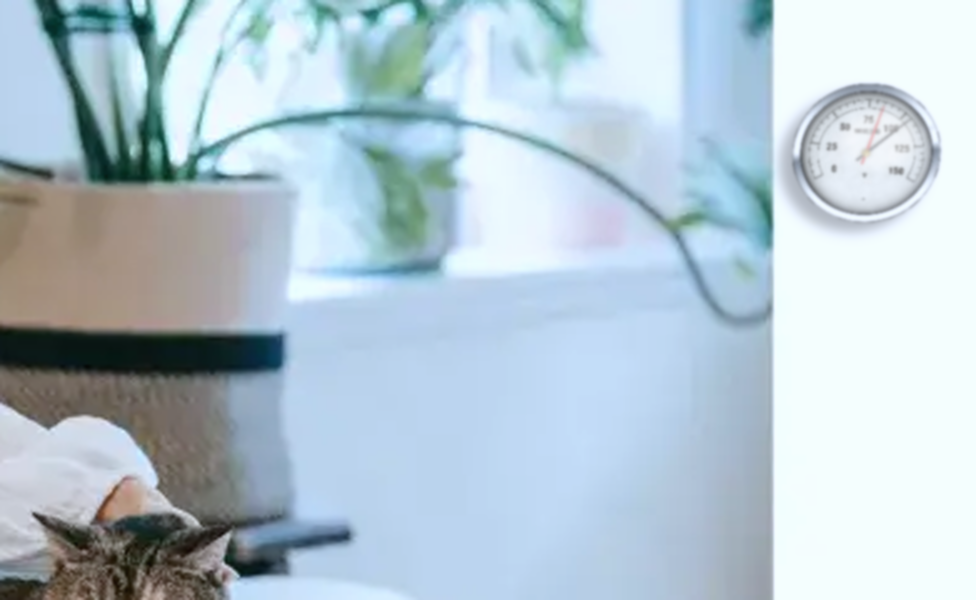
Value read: 105 V
